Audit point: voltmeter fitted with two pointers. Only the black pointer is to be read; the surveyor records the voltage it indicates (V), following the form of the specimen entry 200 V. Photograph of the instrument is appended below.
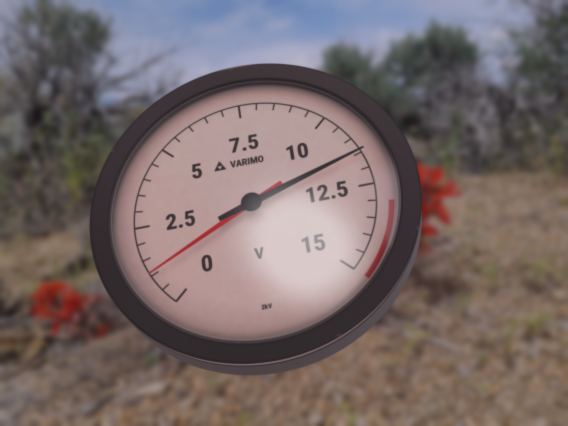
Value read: 11.5 V
